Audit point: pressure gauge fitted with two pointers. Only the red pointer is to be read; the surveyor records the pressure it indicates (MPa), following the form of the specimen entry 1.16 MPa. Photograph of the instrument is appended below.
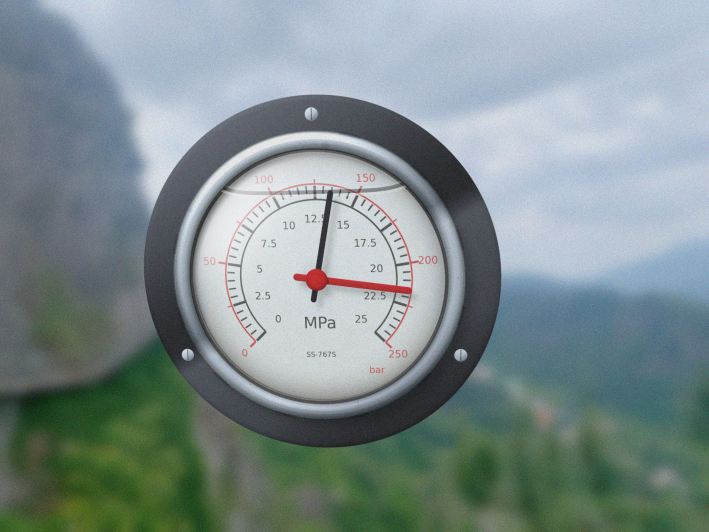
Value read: 21.5 MPa
